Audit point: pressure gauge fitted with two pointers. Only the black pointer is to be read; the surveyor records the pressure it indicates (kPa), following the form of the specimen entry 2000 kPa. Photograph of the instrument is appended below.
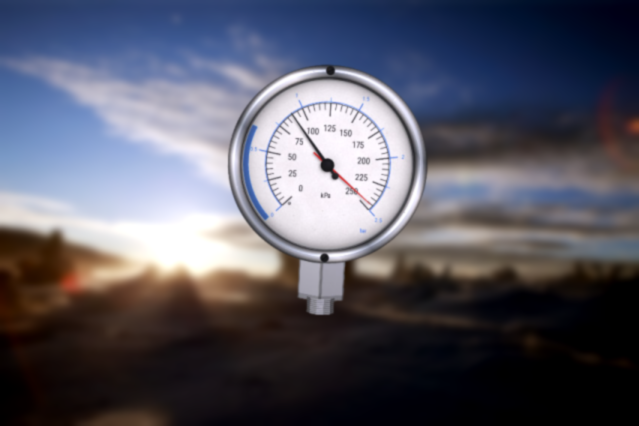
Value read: 90 kPa
